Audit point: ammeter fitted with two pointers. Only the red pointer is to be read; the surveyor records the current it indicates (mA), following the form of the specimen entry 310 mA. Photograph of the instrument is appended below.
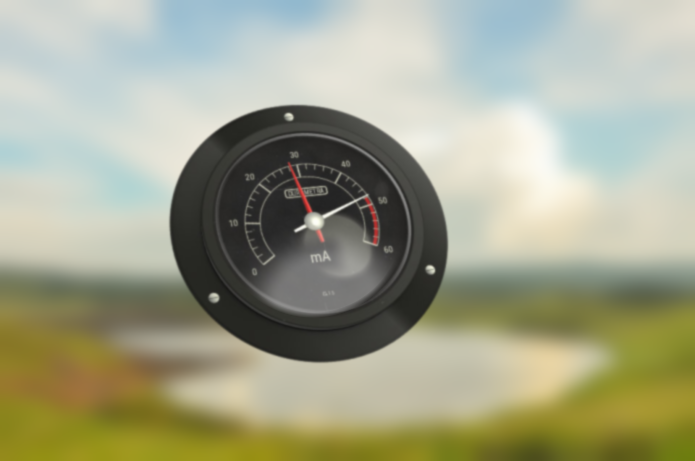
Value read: 28 mA
